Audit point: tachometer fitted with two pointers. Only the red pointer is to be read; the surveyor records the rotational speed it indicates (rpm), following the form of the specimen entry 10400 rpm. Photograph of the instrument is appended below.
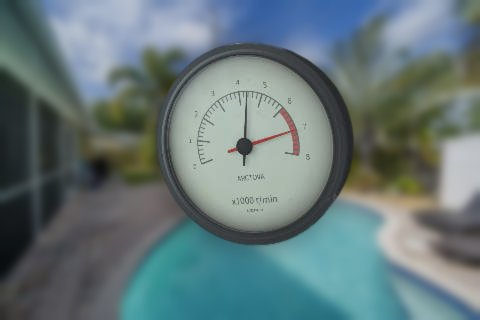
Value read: 7000 rpm
